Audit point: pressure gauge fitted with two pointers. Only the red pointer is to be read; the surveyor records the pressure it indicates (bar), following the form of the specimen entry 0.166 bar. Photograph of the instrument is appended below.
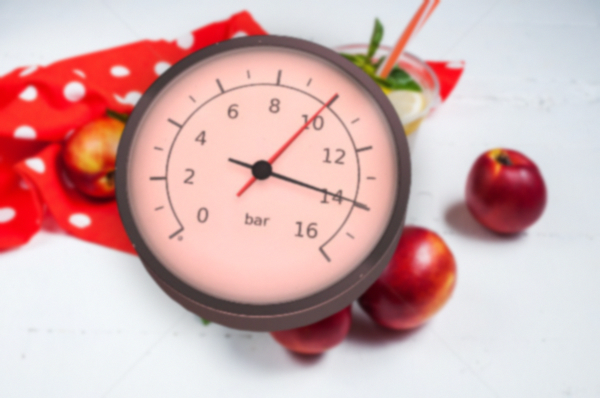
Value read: 10 bar
